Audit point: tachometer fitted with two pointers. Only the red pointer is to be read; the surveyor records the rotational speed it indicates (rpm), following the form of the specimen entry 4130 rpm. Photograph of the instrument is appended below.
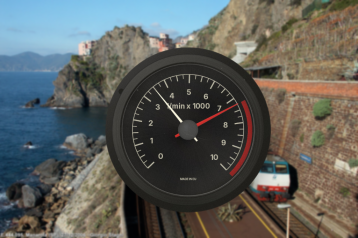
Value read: 7250 rpm
